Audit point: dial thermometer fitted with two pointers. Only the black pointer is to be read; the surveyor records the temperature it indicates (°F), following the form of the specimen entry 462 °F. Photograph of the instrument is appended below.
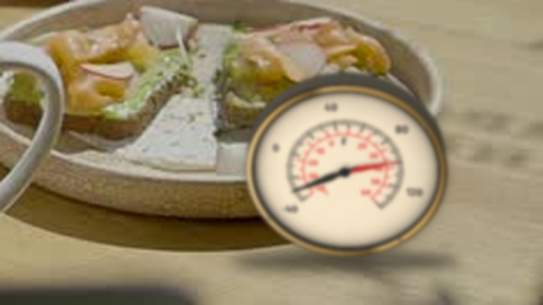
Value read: -30 °F
